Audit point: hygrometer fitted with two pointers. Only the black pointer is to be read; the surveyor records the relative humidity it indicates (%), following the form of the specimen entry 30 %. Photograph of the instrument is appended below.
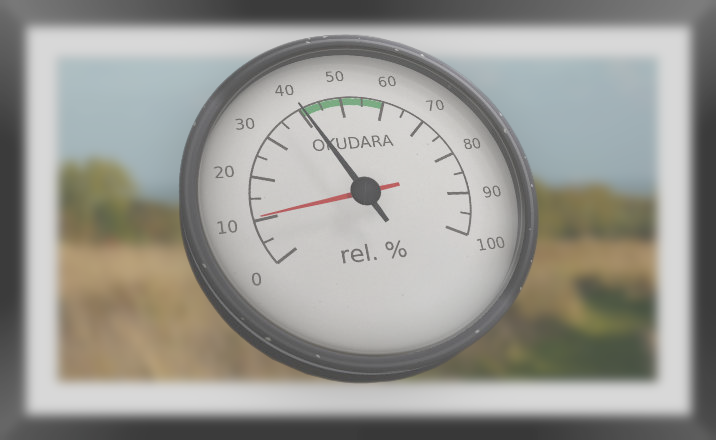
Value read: 40 %
